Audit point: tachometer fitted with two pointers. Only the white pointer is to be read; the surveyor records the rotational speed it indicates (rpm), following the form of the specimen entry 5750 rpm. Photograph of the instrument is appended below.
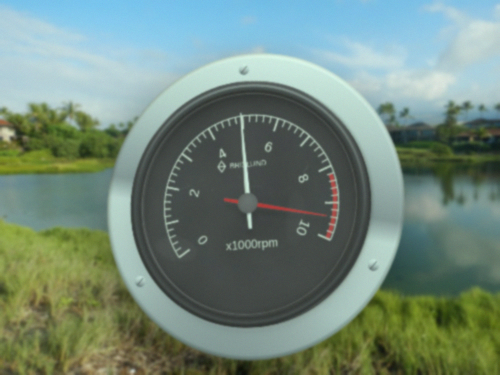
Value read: 5000 rpm
